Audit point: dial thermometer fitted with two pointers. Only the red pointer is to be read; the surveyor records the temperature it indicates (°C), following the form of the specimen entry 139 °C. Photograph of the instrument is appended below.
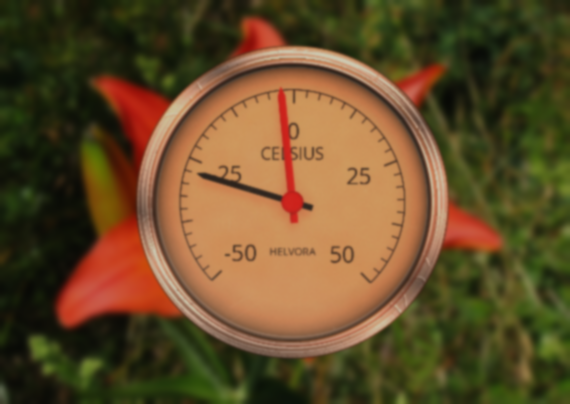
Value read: -2.5 °C
